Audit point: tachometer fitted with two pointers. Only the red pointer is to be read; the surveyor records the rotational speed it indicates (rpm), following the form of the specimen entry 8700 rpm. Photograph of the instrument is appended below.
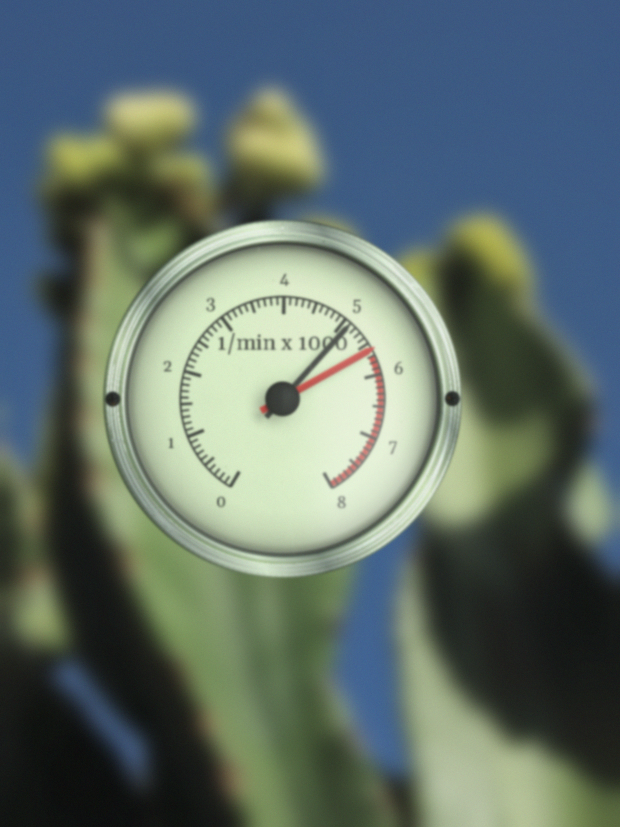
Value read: 5600 rpm
